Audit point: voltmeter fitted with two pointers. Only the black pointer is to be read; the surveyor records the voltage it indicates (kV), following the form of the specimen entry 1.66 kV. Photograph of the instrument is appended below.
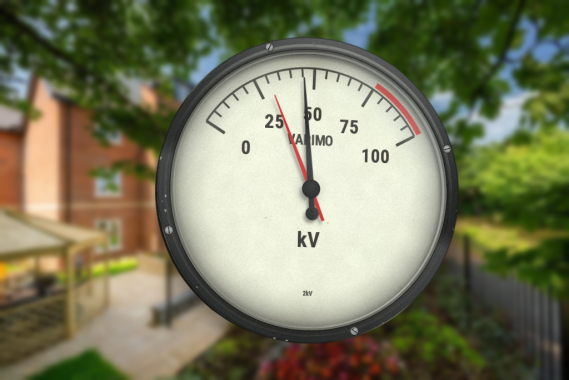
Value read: 45 kV
